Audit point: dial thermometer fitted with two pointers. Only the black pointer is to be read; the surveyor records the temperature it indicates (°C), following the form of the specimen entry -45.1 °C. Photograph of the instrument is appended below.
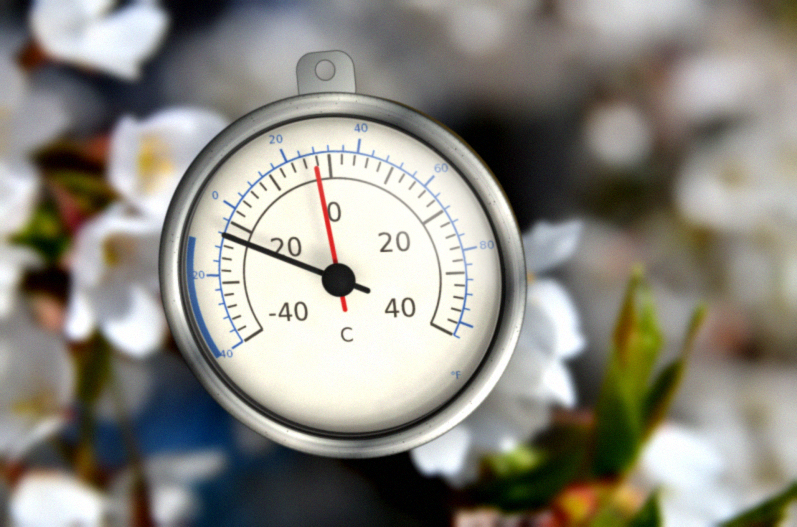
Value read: -22 °C
